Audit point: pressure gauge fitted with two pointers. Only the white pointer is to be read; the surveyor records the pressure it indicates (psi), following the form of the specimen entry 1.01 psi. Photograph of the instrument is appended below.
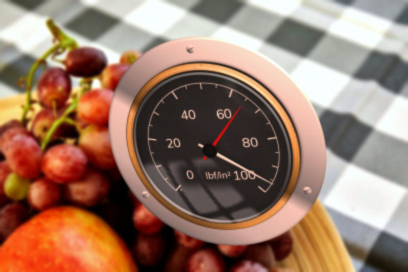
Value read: 95 psi
